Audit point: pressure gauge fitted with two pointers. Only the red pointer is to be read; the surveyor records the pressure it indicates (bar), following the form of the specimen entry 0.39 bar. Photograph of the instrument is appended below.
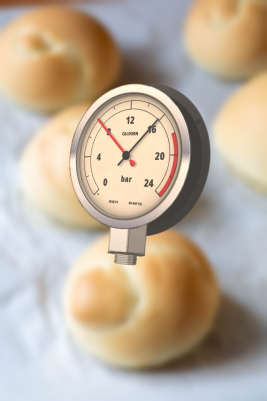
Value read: 8 bar
